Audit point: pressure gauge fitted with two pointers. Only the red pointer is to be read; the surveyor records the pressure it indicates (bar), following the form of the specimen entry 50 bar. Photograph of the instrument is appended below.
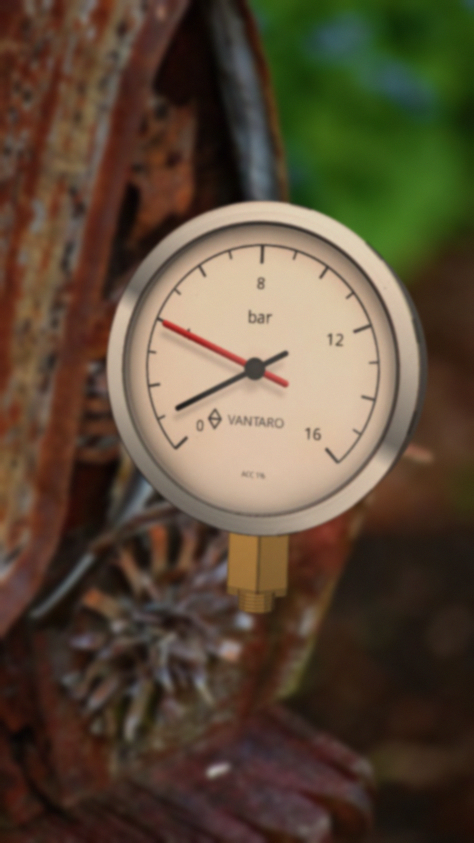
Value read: 4 bar
